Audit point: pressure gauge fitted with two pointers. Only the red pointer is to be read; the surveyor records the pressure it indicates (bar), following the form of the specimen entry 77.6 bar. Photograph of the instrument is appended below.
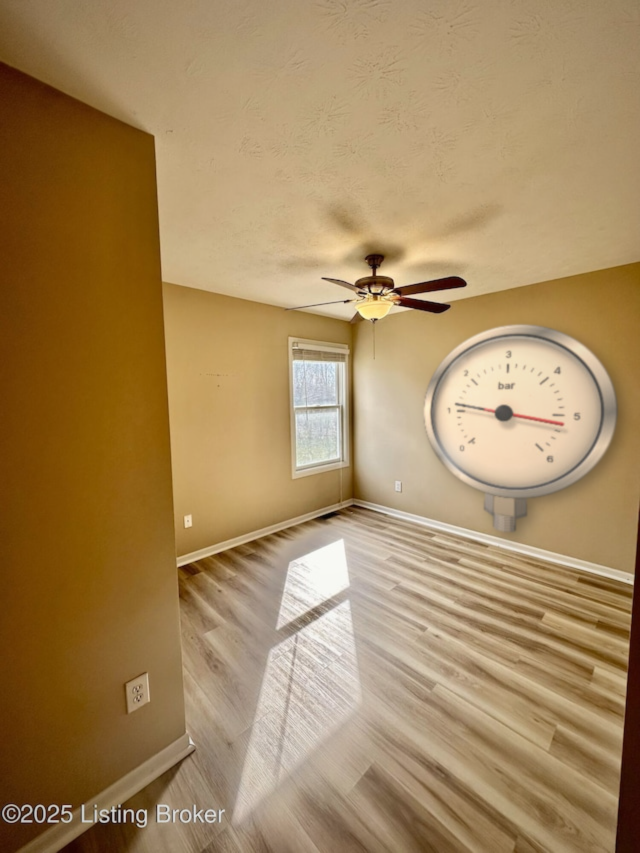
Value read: 5.2 bar
